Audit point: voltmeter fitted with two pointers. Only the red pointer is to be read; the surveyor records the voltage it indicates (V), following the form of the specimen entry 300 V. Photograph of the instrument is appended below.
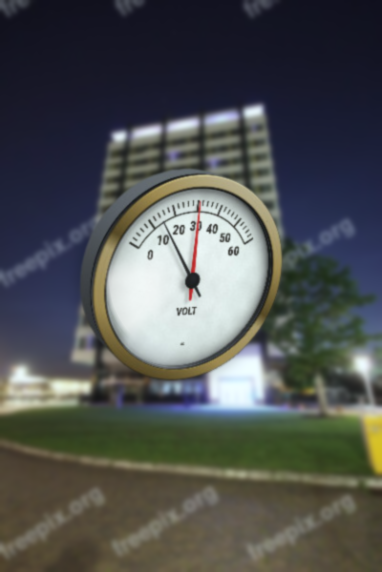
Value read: 30 V
